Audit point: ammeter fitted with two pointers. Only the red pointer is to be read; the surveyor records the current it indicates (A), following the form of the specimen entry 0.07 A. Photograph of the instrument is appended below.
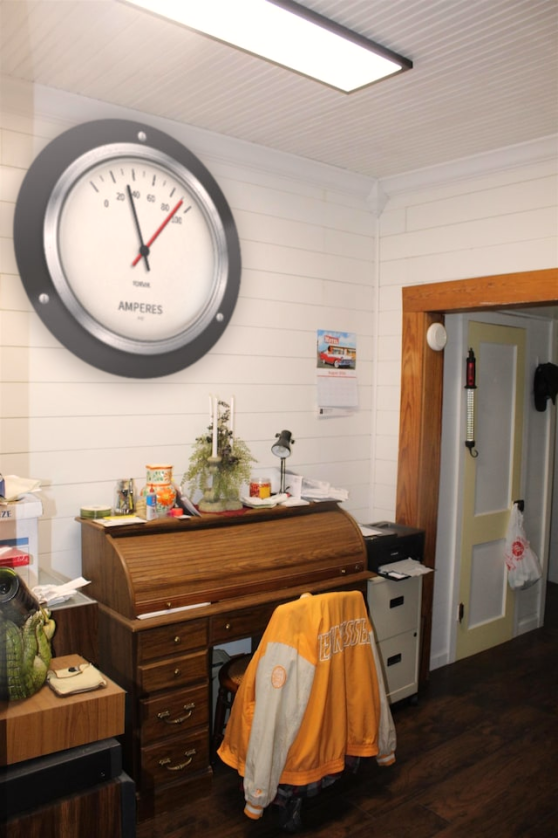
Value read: 90 A
